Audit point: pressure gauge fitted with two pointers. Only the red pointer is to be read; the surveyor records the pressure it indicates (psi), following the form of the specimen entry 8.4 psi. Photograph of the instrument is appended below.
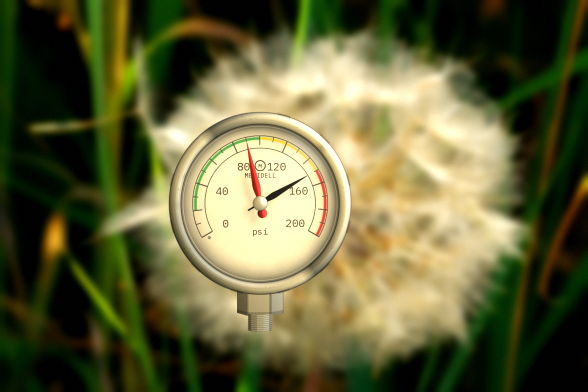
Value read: 90 psi
